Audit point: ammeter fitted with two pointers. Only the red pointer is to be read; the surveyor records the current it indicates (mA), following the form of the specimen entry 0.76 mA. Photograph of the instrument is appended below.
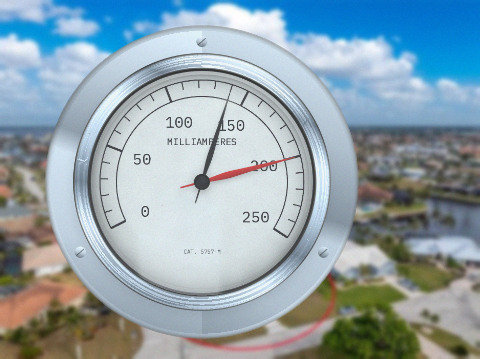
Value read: 200 mA
